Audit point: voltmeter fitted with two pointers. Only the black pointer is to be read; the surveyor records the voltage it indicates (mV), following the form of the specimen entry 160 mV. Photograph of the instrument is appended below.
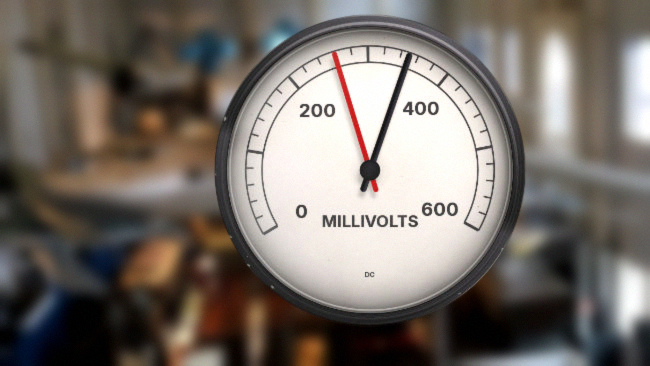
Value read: 350 mV
